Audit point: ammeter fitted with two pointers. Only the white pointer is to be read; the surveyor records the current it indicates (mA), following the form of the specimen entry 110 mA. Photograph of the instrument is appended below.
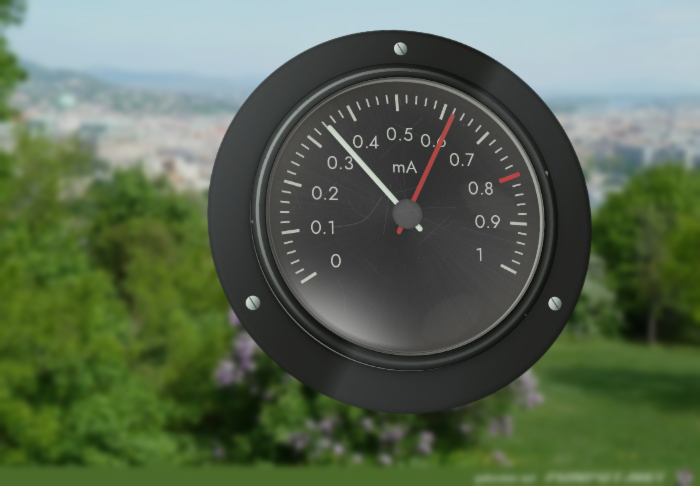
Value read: 0.34 mA
